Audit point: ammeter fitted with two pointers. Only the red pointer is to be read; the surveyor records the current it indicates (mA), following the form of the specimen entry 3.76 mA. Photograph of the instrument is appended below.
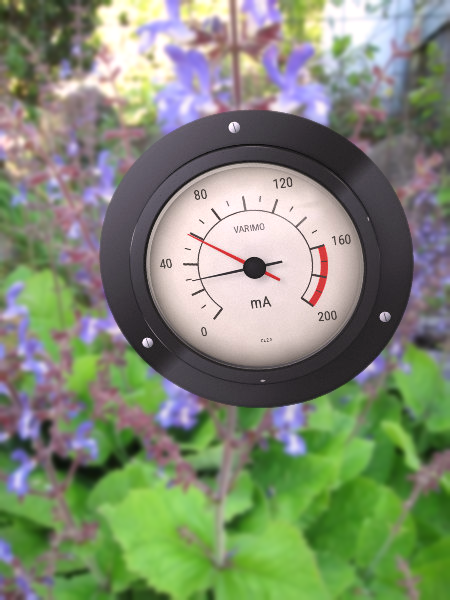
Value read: 60 mA
